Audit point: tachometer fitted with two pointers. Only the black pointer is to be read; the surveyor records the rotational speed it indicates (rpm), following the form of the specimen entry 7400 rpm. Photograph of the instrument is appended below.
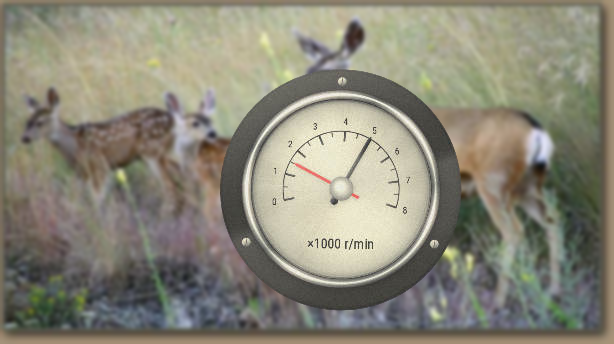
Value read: 5000 rpm
